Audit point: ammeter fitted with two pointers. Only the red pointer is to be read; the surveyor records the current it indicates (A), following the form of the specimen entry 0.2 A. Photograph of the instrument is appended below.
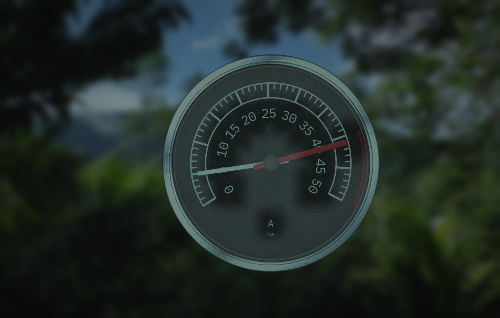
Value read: 41 A
